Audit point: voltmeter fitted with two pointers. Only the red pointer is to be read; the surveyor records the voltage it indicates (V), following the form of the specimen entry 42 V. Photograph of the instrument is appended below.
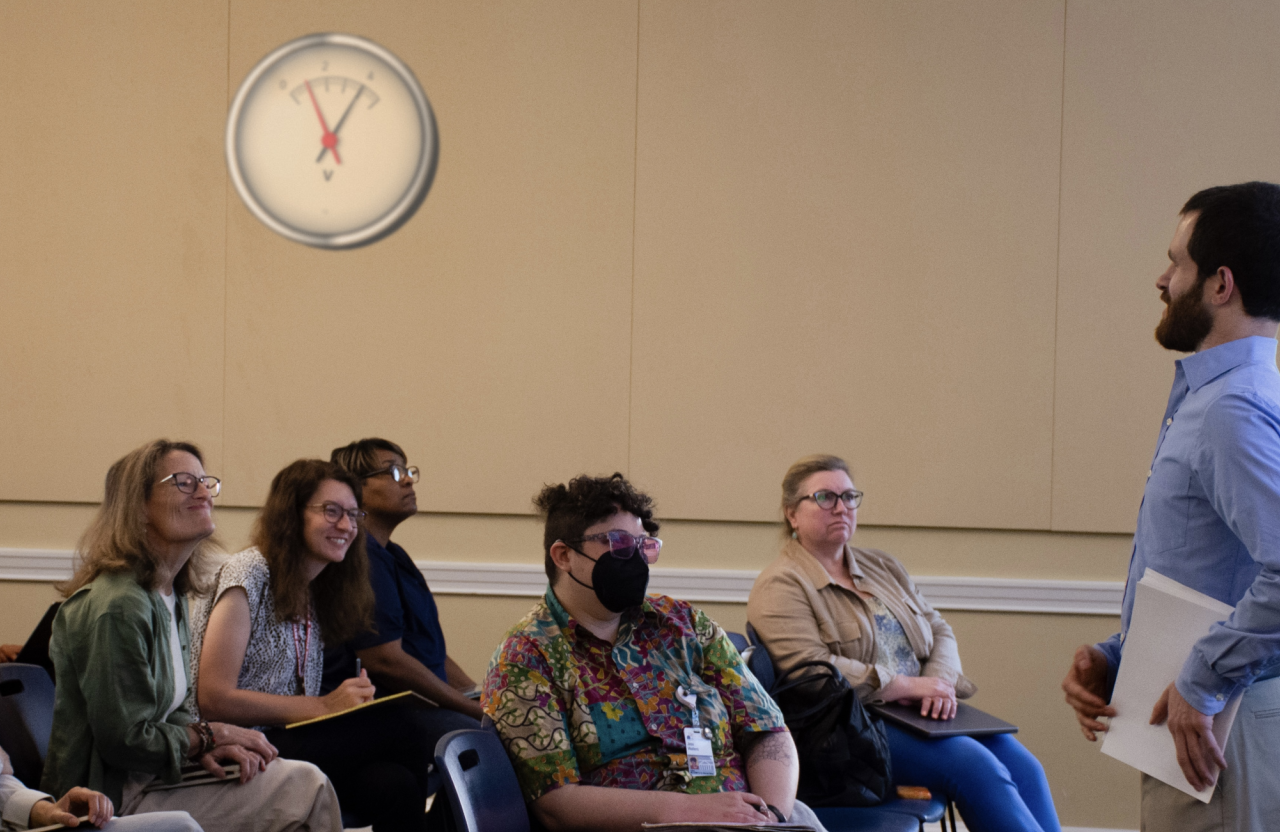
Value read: 1 V
